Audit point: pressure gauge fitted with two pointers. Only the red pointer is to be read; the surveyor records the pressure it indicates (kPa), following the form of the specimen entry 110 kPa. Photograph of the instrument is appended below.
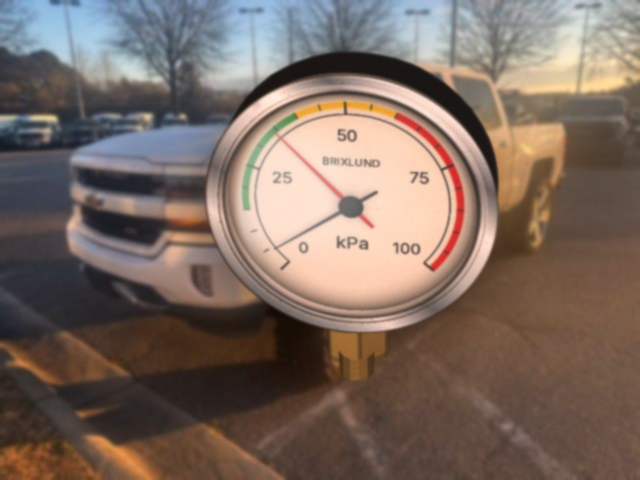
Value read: 35 kPa
